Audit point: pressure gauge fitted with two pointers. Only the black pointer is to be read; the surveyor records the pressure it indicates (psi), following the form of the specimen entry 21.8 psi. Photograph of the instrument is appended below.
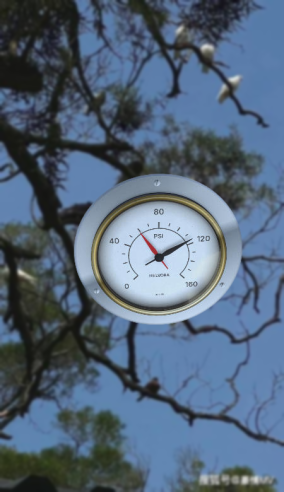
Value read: 115 psi
